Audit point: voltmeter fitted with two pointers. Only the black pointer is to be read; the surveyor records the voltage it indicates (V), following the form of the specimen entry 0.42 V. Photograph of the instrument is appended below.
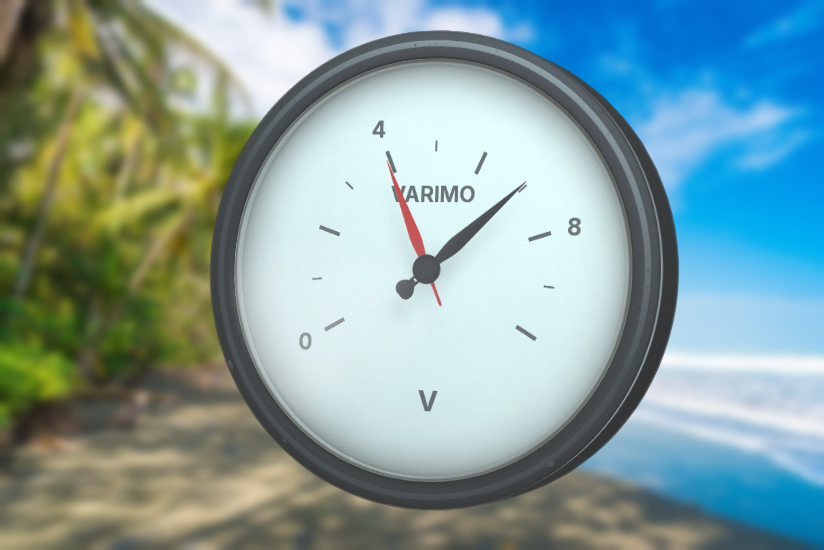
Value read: 7 V
